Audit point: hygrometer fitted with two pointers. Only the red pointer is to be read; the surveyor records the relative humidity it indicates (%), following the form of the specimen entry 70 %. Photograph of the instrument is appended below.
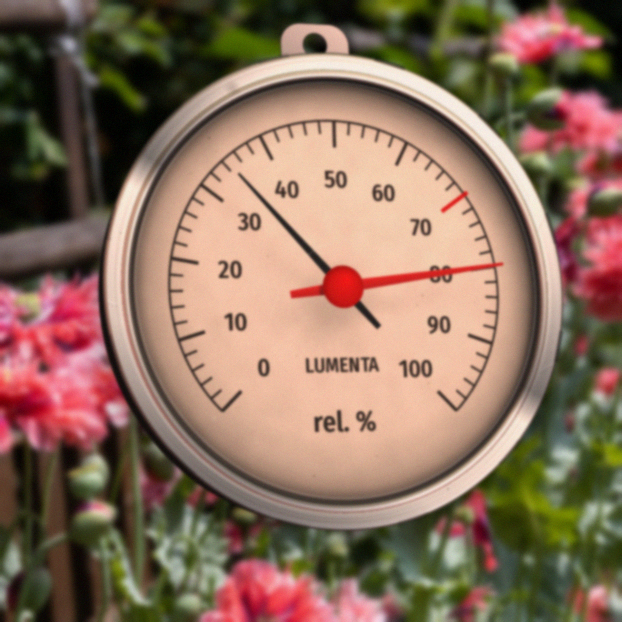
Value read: 80 %
